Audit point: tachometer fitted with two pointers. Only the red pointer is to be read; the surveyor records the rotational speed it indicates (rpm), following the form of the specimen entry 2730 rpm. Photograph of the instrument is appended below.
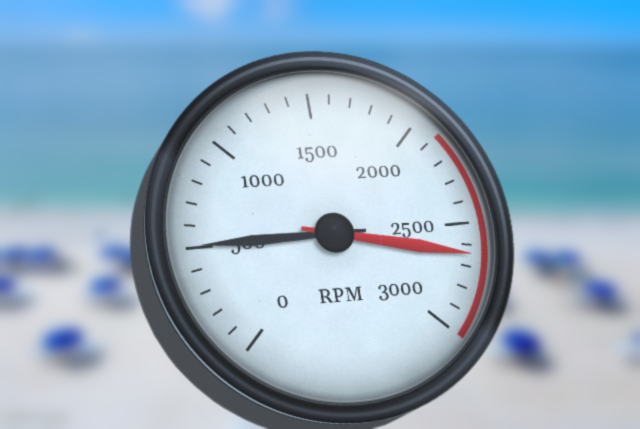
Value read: 2650 rpm
